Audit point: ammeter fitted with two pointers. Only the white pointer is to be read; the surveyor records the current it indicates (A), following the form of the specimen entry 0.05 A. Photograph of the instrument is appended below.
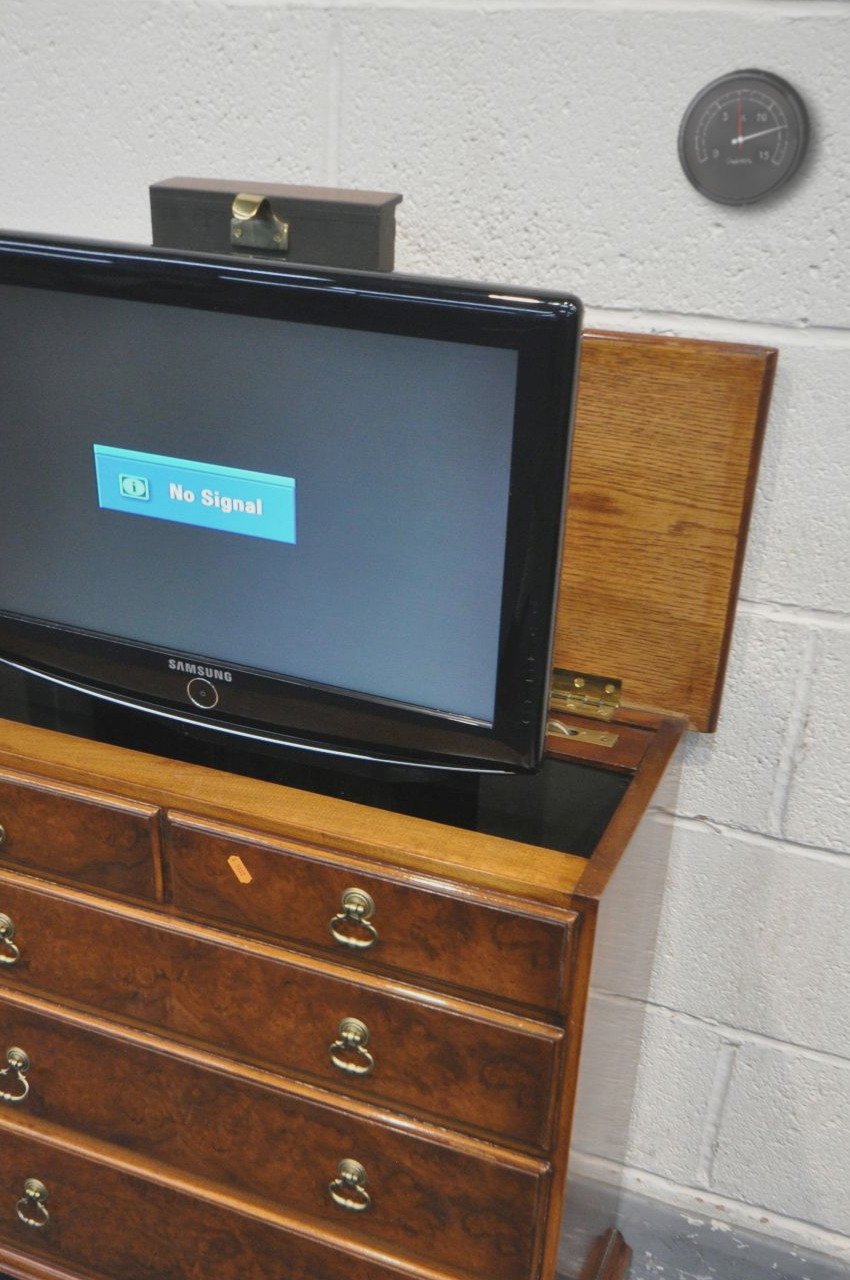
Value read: 12 A
